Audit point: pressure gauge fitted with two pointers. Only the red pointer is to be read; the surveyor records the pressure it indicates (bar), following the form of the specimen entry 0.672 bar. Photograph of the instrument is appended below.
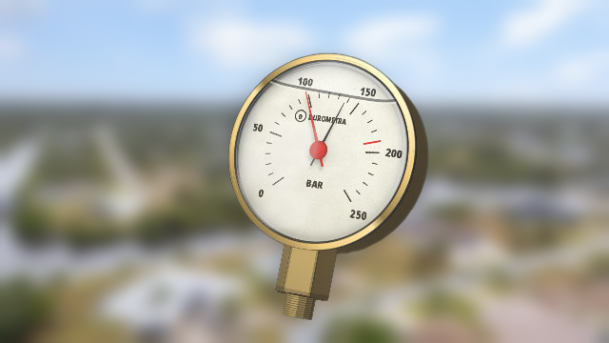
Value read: 100 bar
